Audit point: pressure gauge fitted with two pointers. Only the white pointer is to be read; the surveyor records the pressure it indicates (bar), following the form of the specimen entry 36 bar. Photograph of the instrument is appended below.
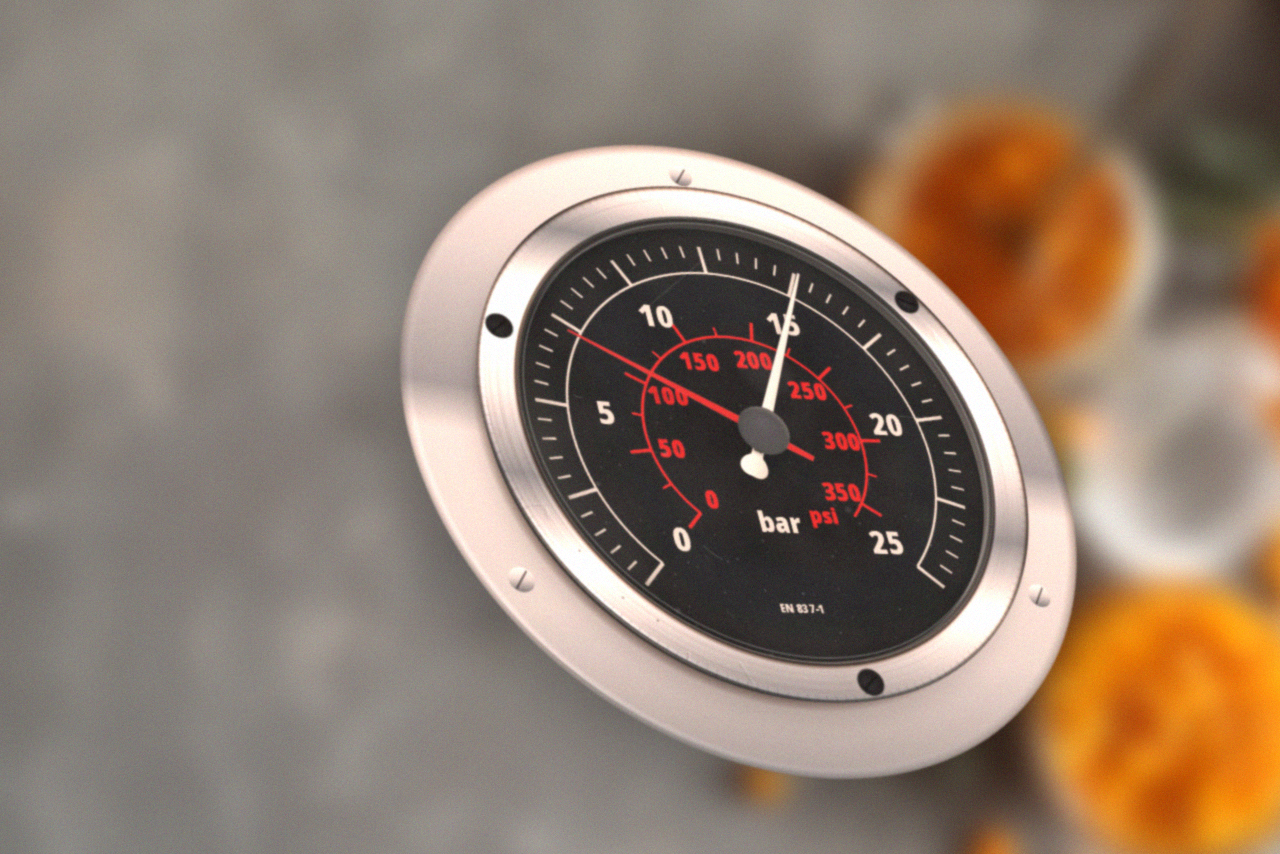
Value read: 15 bar
